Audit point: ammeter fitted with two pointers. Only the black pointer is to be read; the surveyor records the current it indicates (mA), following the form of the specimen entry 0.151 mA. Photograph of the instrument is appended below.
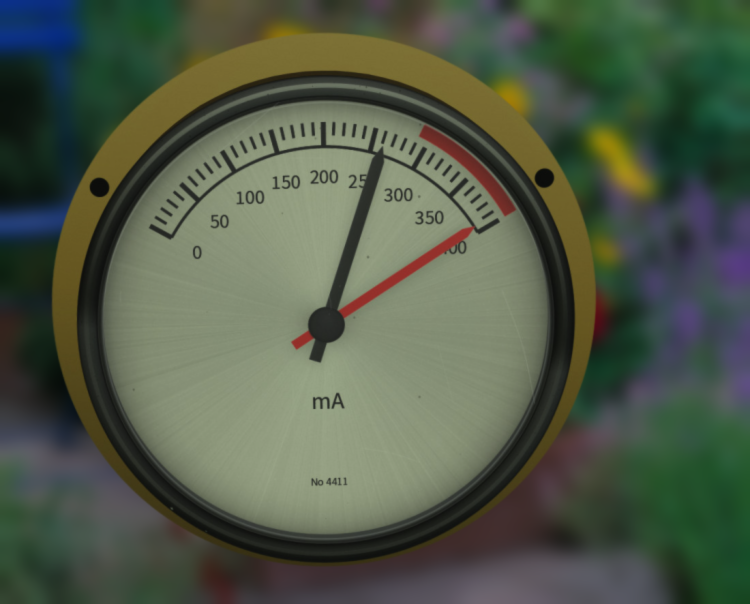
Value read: 260 mA
